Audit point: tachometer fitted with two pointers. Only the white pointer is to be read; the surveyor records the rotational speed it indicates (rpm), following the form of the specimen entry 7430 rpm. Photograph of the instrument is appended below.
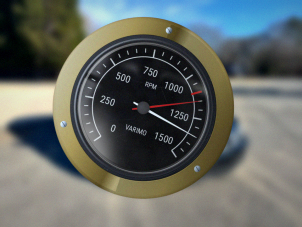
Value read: 1350 rpm
